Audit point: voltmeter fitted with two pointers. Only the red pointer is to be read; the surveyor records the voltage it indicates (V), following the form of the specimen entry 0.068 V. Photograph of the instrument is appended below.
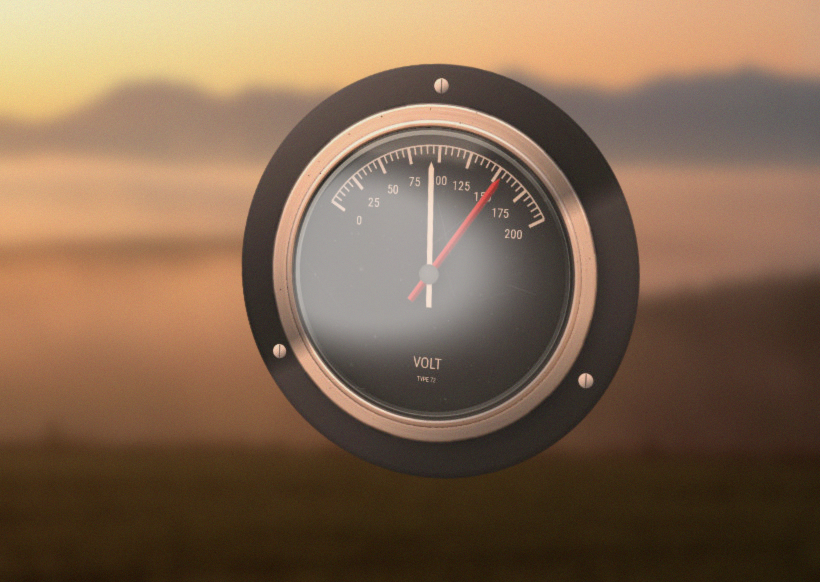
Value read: 155 V
